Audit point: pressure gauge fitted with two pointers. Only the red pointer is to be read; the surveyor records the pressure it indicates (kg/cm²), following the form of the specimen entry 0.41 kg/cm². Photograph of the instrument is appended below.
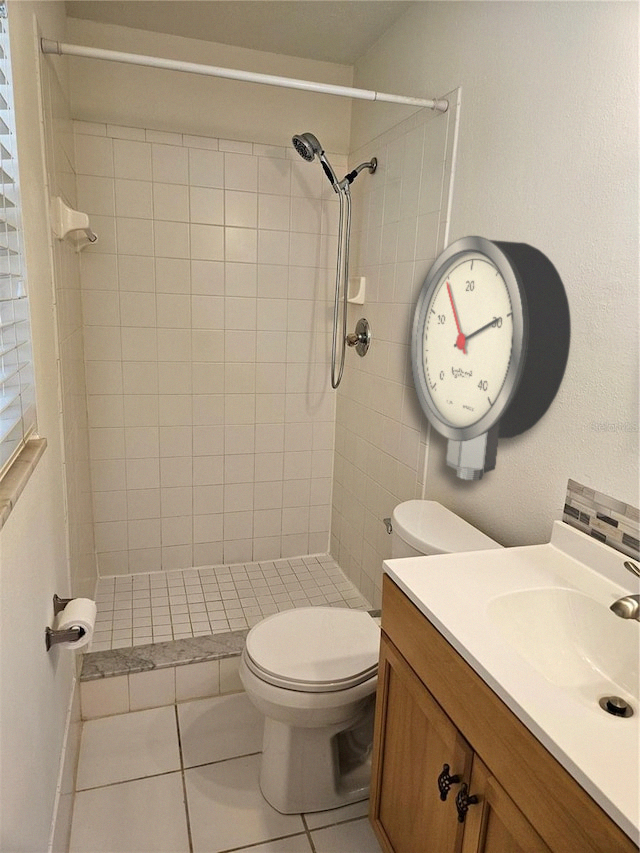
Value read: 15 kg/cm²
